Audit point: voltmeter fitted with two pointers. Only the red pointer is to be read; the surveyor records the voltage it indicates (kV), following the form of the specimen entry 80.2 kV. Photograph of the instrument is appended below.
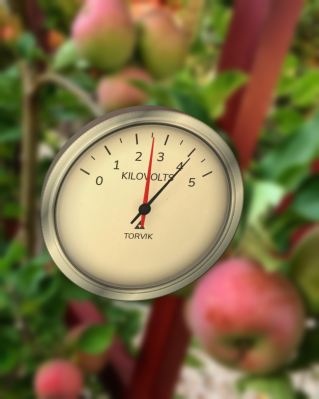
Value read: 2.5 kV
